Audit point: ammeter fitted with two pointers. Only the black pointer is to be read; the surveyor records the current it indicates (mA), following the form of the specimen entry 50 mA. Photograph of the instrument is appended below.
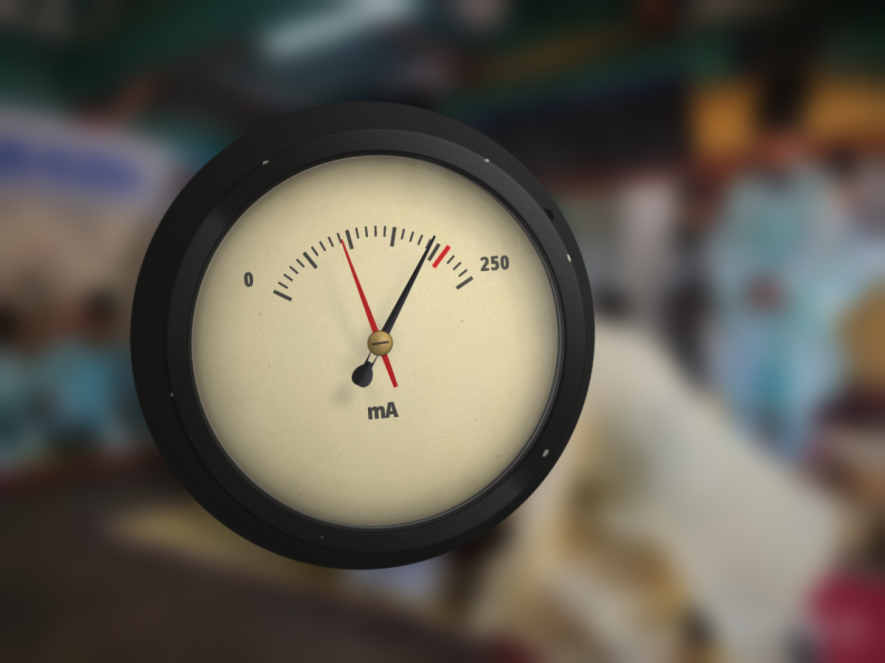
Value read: 190 mA
